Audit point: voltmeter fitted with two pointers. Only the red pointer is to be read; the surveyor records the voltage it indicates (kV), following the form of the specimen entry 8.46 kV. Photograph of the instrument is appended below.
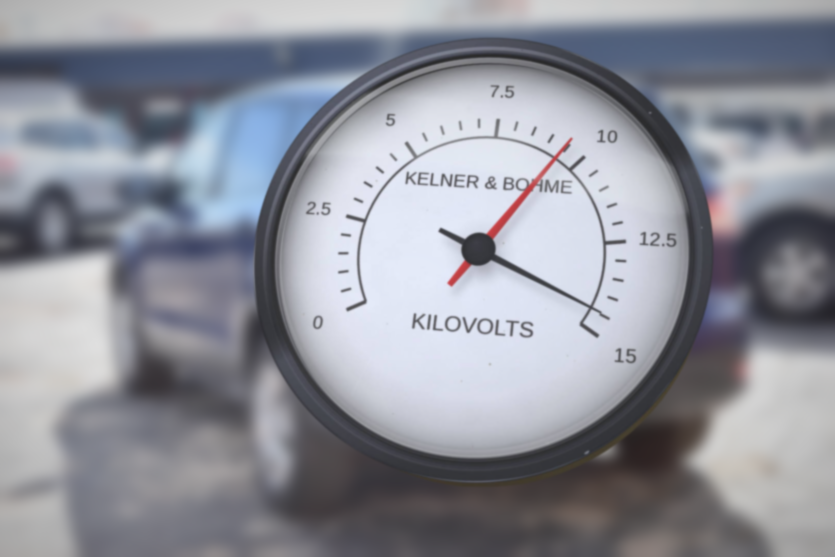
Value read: 9.5 kV
